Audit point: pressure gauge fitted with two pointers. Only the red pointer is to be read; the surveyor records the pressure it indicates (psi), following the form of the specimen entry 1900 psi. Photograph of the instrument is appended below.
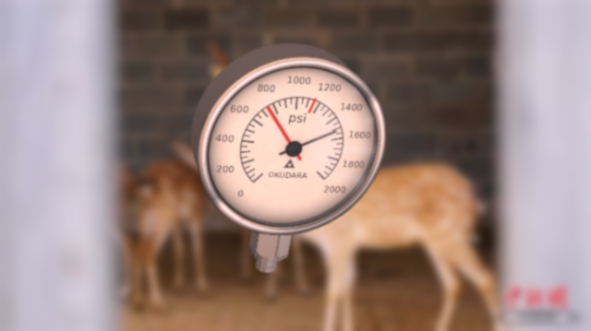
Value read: 750 psi
